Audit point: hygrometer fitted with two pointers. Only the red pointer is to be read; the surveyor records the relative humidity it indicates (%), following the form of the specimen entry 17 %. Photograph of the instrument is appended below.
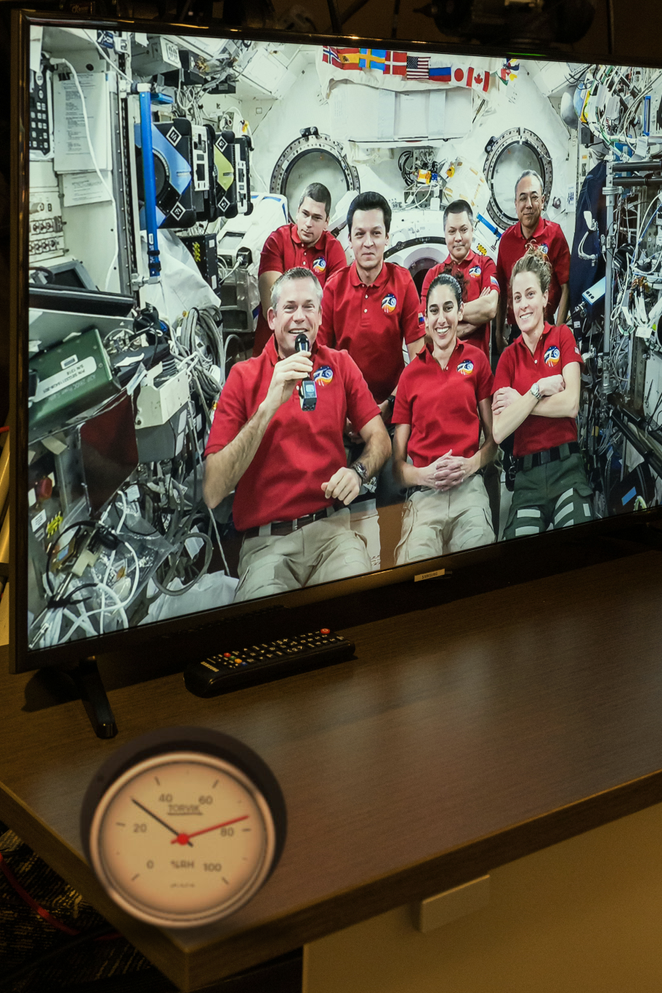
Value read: 75 %
